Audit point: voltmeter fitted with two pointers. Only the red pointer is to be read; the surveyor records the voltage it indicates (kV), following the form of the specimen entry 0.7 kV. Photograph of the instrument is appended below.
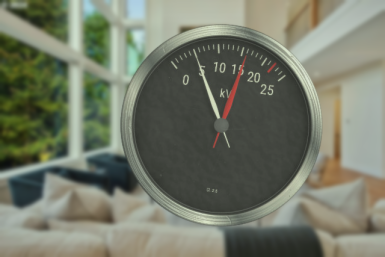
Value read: 16 kV
